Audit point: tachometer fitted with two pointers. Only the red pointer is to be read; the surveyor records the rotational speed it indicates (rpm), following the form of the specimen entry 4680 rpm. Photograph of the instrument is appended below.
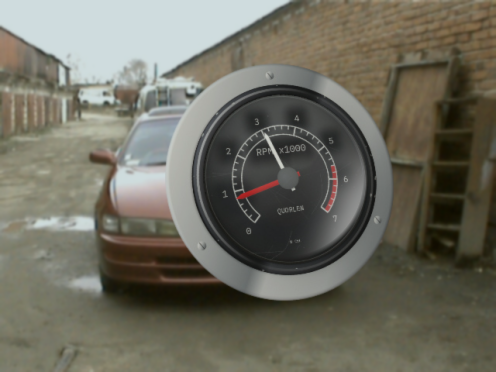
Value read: 800 rpm
